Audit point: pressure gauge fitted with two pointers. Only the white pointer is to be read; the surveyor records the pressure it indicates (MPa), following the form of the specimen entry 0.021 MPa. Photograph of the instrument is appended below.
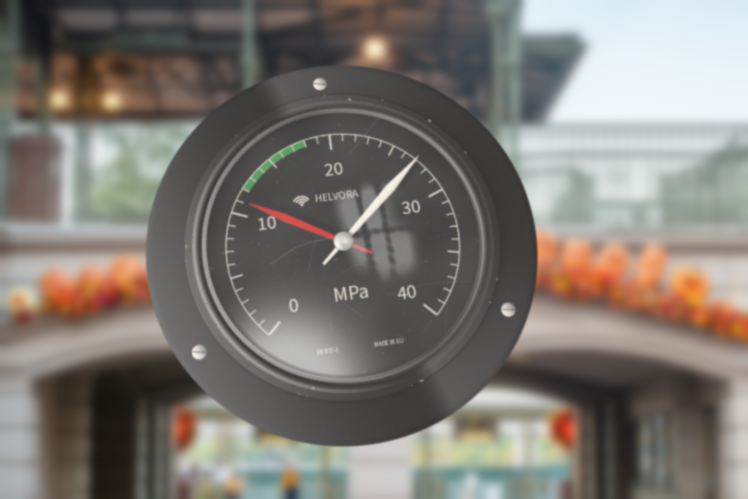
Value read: 27 MPa
